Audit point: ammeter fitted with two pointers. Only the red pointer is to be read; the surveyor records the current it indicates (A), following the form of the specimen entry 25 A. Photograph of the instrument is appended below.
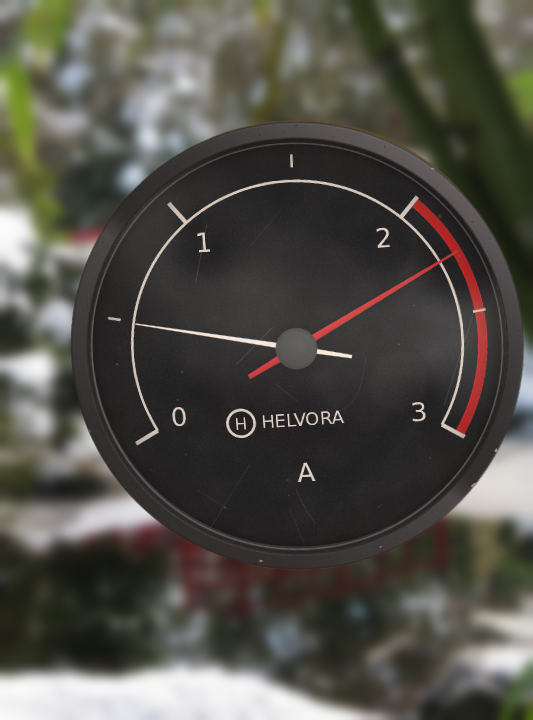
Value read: 2.25 A
